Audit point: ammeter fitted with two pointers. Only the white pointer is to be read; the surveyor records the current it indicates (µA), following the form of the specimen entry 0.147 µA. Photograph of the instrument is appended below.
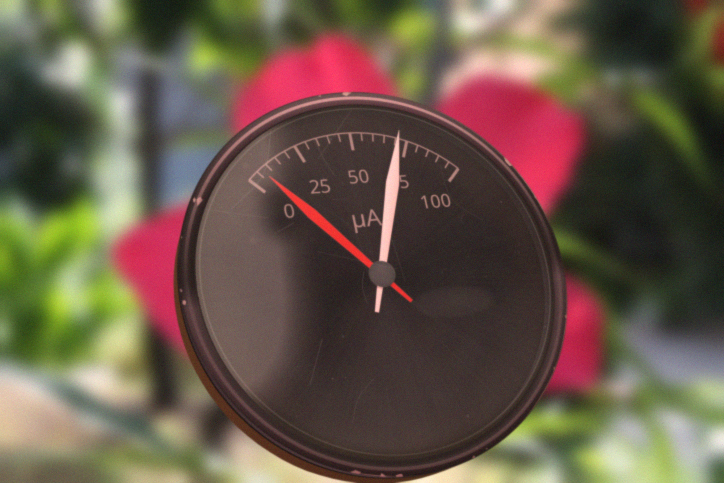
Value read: 70 µA
